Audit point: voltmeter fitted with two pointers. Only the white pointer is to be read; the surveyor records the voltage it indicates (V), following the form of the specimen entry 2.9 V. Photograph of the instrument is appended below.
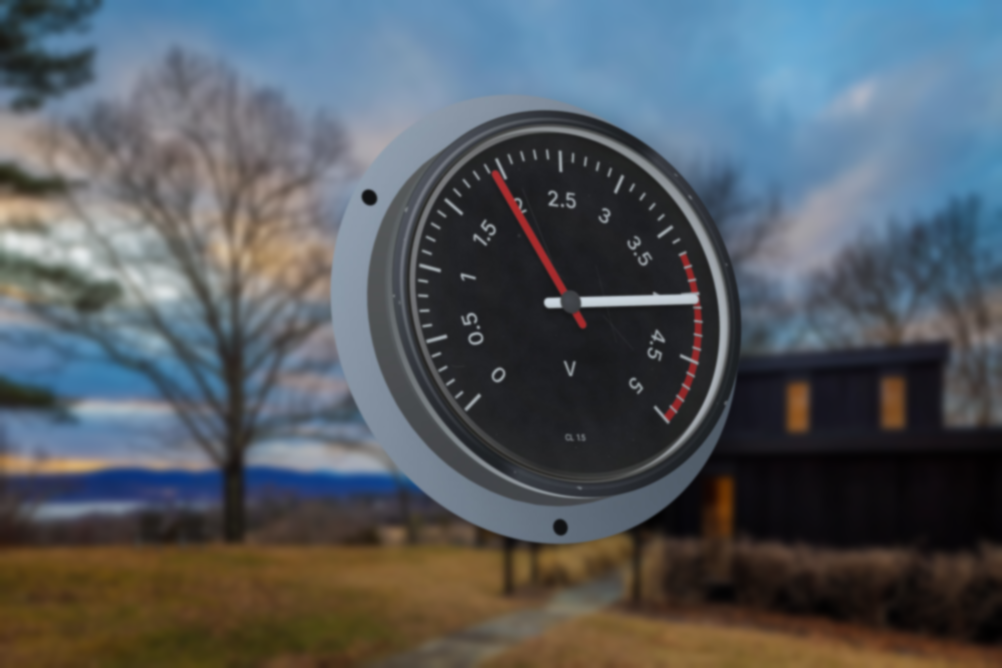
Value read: 4.05 V
